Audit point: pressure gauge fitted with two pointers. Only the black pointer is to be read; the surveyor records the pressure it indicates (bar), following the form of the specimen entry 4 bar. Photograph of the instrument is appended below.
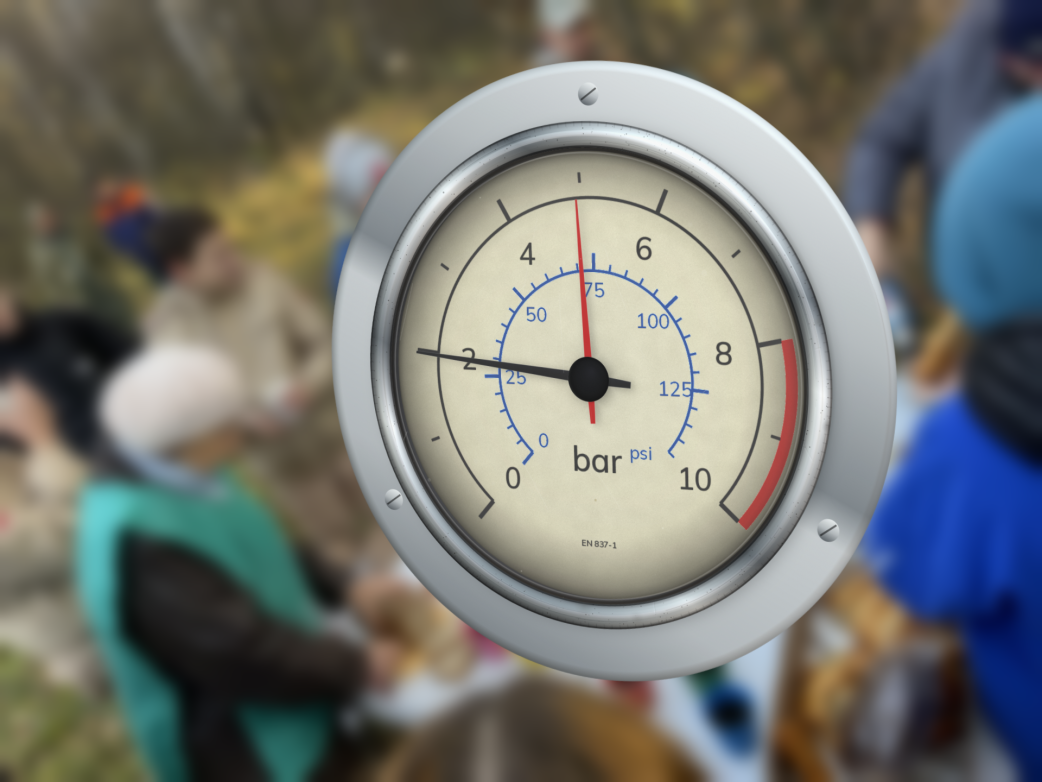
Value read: 2 bar
